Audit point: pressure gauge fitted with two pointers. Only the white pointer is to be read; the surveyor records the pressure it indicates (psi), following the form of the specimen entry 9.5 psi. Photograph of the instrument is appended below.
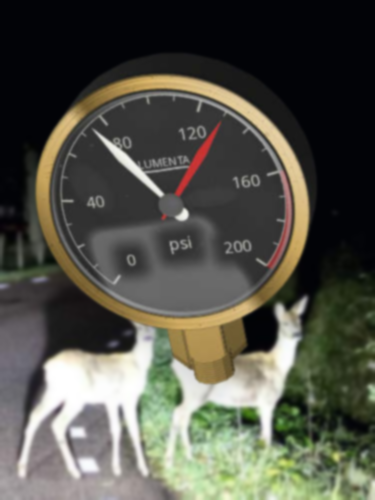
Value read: 75 psi
